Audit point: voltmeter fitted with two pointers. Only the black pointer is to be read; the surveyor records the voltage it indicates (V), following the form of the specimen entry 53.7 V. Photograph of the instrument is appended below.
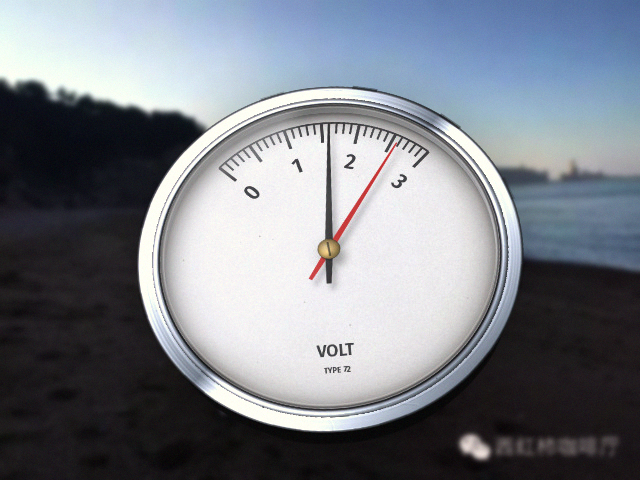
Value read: 1.6 V
